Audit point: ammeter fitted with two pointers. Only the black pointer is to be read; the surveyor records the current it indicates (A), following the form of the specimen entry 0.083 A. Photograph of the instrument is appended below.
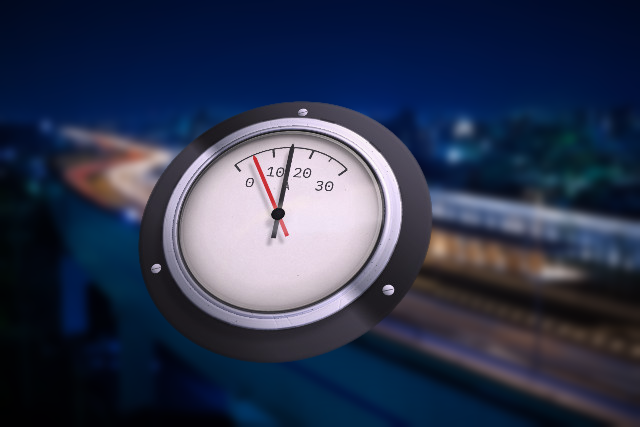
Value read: 15 A
